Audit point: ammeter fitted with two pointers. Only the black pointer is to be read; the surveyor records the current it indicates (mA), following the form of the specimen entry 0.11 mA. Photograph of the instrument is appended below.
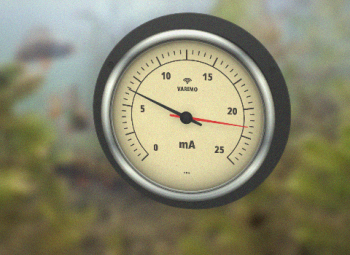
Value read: 6.5 mA
